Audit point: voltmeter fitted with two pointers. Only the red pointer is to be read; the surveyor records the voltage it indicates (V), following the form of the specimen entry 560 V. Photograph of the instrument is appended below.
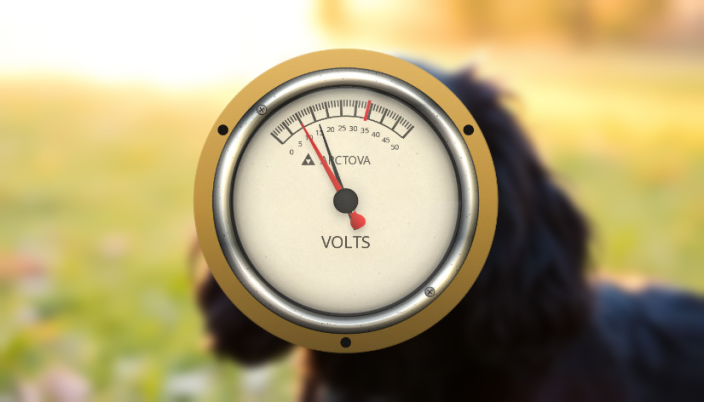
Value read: 10 V
